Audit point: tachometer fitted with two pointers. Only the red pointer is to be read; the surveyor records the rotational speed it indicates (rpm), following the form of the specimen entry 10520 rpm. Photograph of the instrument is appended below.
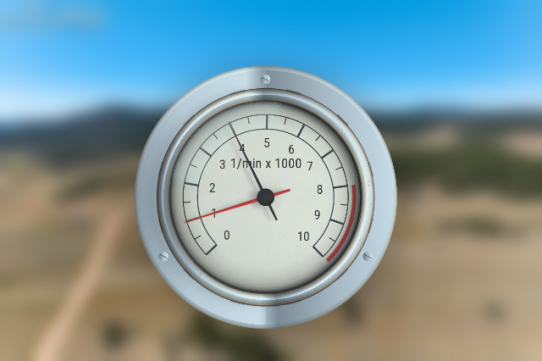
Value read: 1000 rpm
